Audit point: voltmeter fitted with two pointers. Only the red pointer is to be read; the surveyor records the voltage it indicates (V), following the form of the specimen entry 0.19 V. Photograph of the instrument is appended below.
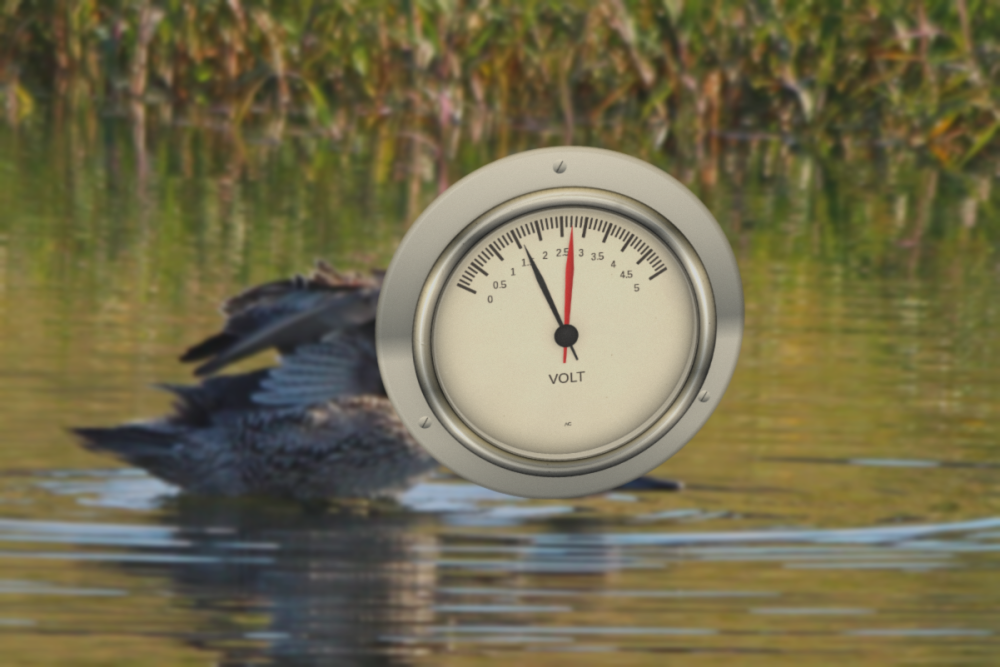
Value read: 2.7 V
